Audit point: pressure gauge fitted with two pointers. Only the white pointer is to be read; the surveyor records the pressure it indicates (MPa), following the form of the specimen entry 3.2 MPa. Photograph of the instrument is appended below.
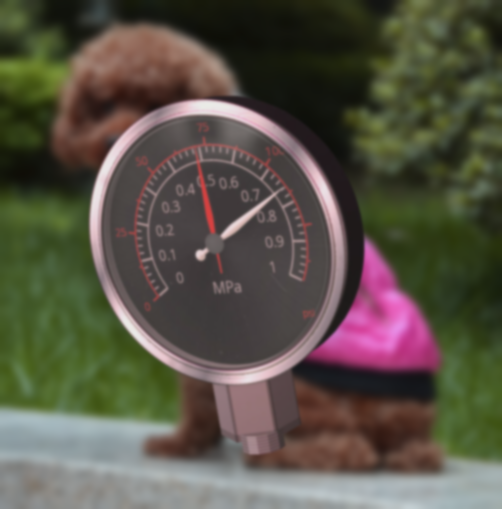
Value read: 0.76 MPa
